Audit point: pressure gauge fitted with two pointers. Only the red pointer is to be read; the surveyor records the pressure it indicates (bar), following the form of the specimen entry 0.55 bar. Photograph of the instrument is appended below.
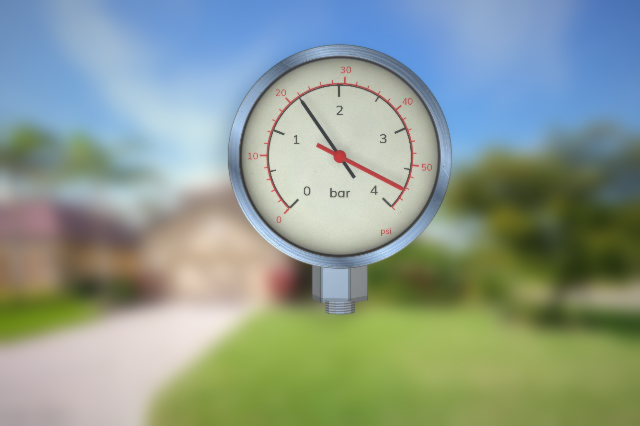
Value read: 3.75 bar
